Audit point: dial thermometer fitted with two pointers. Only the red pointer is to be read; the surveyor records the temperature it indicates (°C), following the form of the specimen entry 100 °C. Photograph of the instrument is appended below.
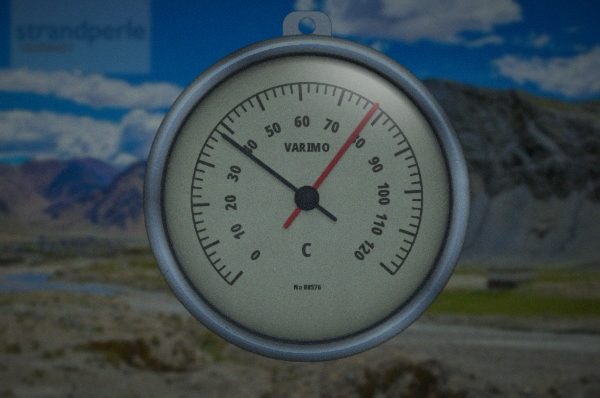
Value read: 78 °C
